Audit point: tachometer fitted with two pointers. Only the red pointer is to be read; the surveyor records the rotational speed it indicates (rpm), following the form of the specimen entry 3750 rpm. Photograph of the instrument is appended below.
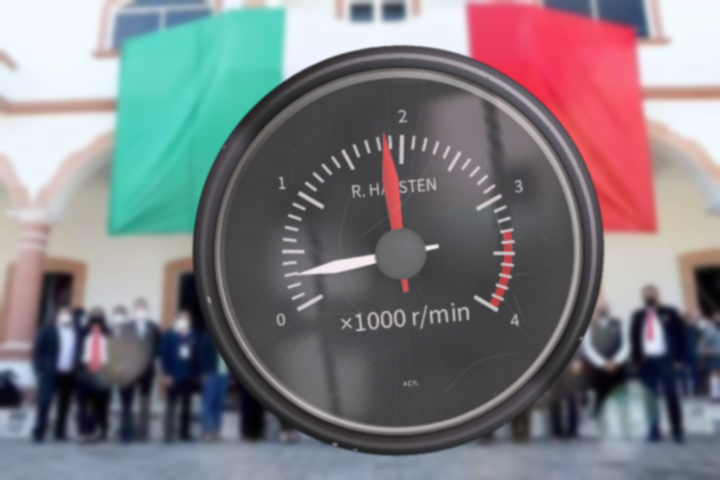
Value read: 1850 rpm
